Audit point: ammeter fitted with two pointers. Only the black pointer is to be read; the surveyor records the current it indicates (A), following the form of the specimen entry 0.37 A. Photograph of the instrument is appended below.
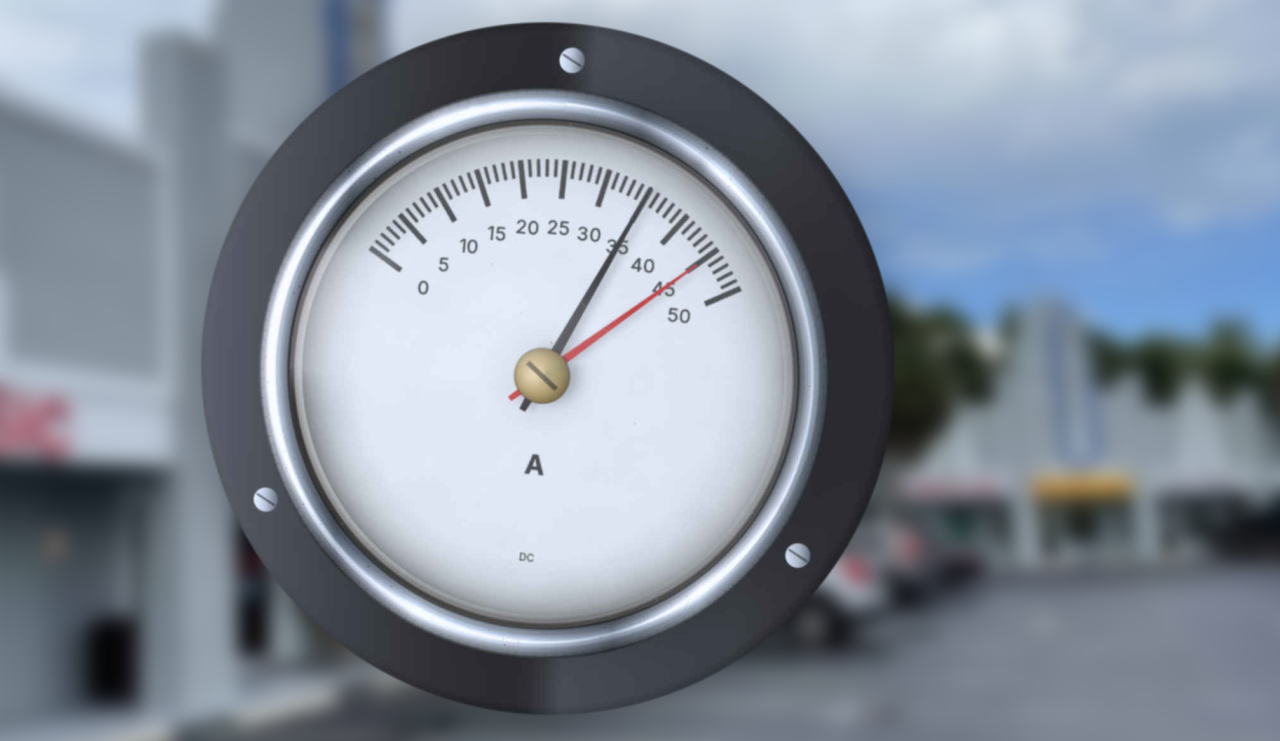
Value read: 35 A
